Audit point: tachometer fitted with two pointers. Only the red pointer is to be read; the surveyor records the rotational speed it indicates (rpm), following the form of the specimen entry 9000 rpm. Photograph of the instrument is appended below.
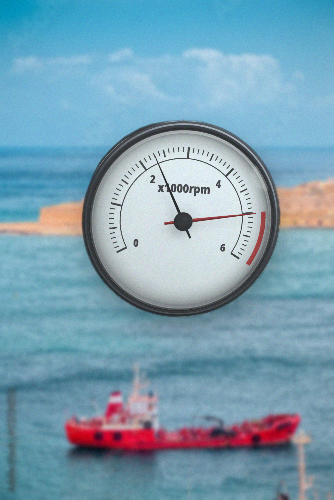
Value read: 5000 rpm
